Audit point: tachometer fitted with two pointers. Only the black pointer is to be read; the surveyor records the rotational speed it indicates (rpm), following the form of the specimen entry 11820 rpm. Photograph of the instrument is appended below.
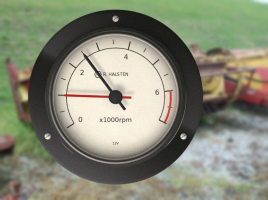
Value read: 2500 rpm
